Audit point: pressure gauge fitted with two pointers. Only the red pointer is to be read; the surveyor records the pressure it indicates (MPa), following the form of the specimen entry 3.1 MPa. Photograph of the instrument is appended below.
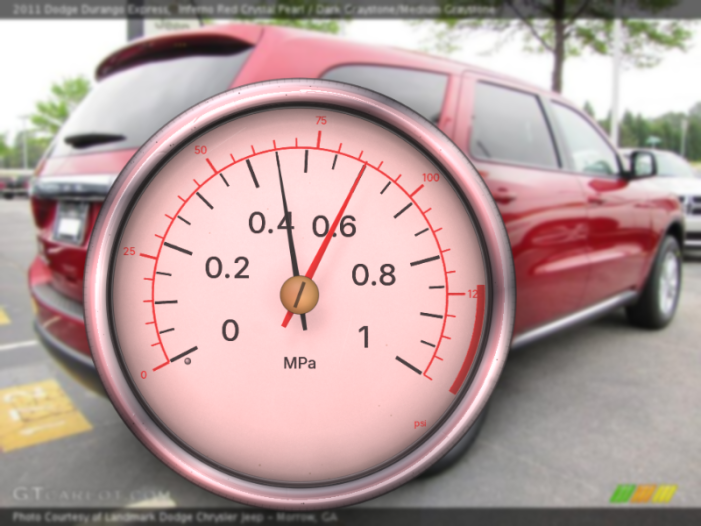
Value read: 0.6 MPa
